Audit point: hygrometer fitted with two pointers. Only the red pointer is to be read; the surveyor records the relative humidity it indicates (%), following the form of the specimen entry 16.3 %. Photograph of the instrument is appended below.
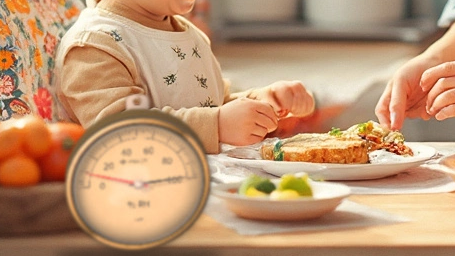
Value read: 10 %
